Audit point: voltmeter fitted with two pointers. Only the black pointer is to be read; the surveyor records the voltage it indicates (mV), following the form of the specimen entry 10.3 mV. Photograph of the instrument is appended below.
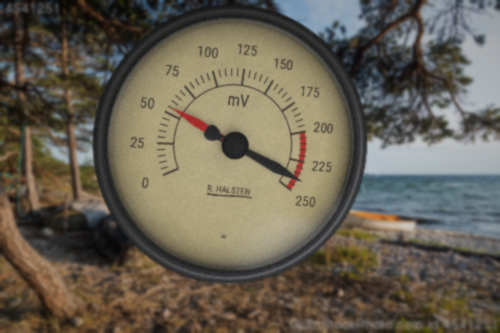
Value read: 240 mV
